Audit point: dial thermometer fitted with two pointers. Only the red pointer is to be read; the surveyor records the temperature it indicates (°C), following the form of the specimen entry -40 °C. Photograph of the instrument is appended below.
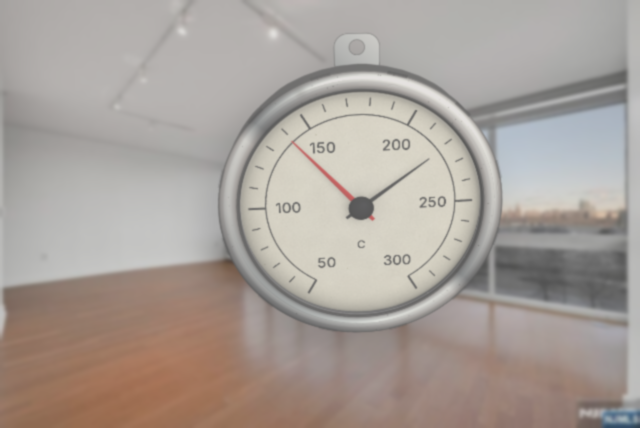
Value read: 140 °C
